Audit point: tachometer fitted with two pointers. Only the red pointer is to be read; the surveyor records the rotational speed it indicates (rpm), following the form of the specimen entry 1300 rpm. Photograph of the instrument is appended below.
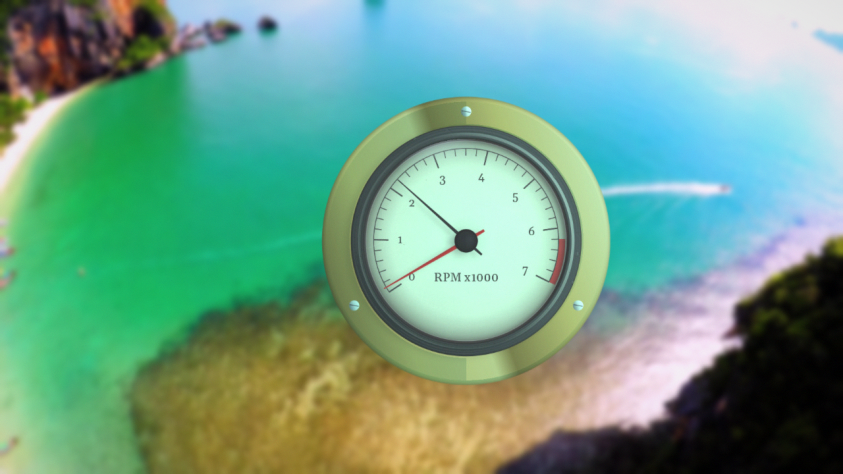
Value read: 100 rpm
